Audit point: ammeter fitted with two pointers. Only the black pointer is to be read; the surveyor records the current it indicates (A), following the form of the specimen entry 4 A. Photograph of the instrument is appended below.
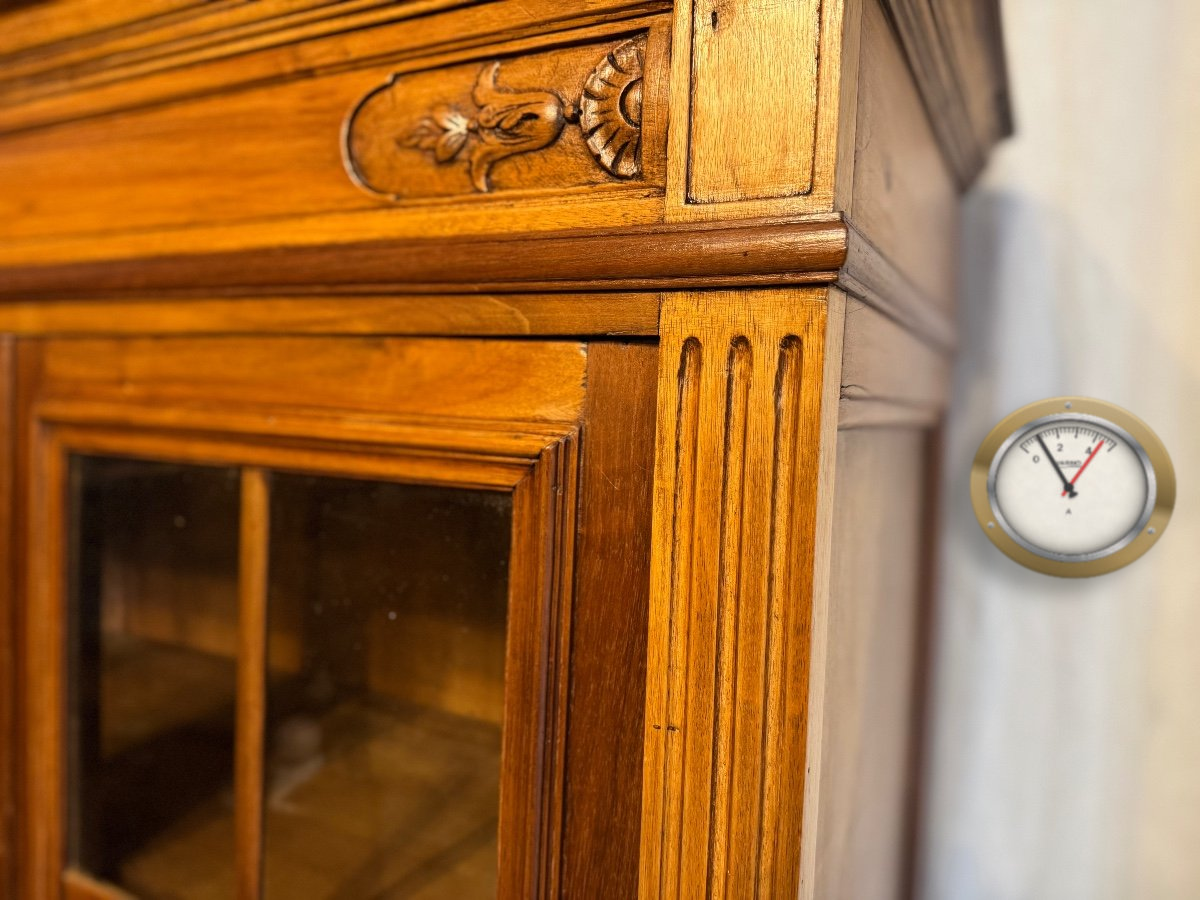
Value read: 1 A
